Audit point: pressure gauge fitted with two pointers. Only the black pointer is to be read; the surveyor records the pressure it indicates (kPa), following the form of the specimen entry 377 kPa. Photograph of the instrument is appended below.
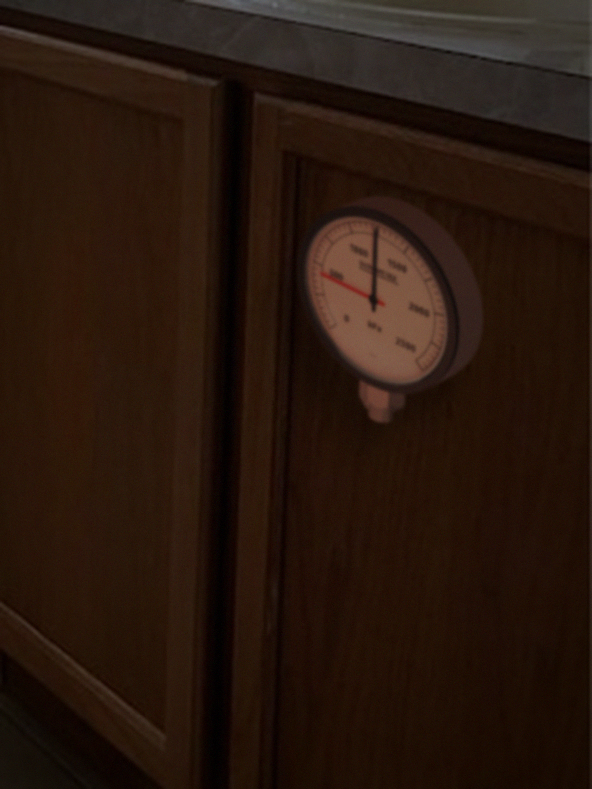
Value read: 1250 kPa
